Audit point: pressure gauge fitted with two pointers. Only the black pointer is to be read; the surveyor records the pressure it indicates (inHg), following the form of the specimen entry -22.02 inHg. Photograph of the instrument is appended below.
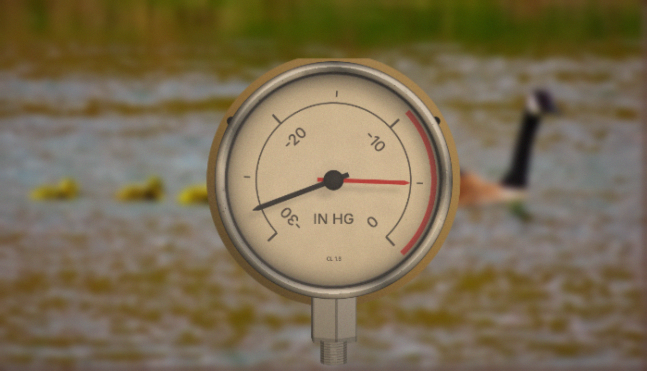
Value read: -27.5 inHg
